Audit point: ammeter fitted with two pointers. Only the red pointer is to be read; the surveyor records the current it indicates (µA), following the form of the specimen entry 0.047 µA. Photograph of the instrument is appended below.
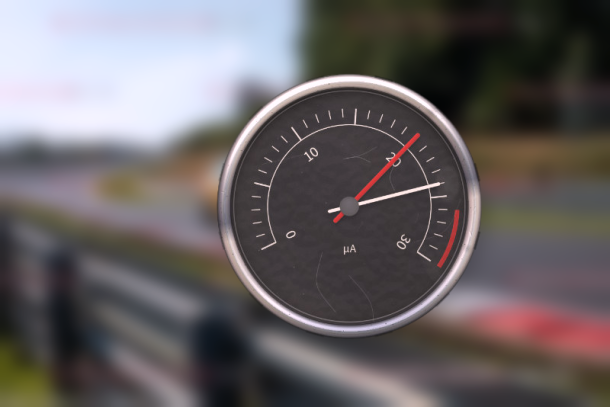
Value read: 20 µA
